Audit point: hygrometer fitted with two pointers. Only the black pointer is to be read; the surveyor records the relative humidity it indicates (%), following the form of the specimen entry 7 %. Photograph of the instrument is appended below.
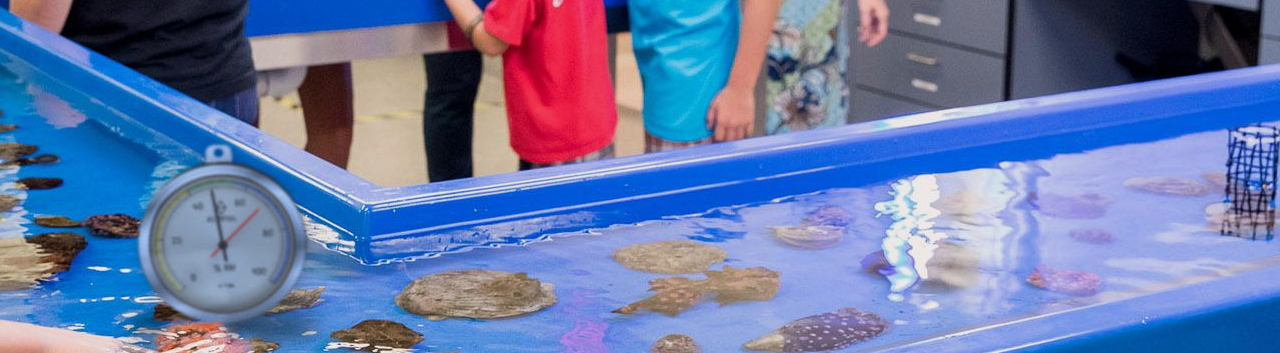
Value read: 48 %
